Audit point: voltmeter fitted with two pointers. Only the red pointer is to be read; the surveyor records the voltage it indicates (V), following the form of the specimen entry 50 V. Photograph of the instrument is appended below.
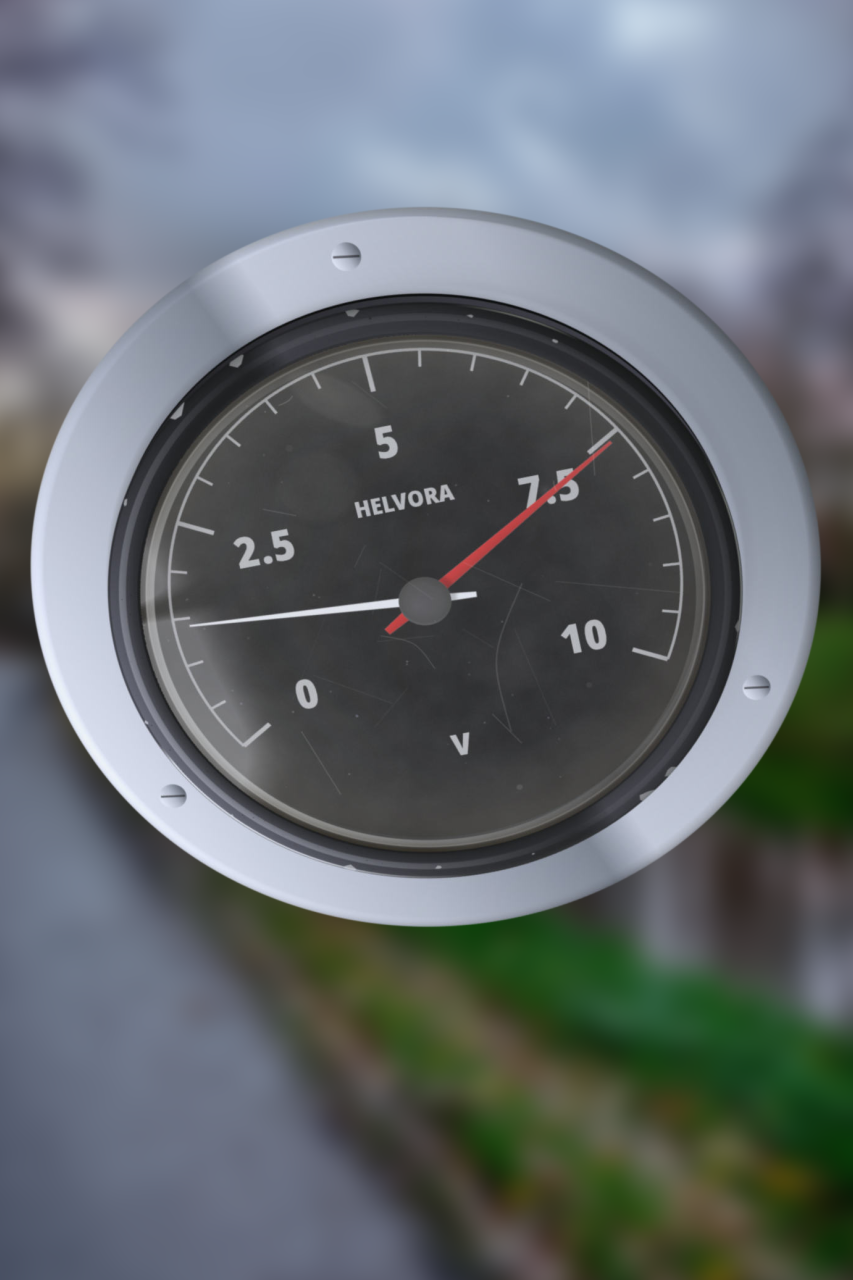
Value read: 7.5 V
